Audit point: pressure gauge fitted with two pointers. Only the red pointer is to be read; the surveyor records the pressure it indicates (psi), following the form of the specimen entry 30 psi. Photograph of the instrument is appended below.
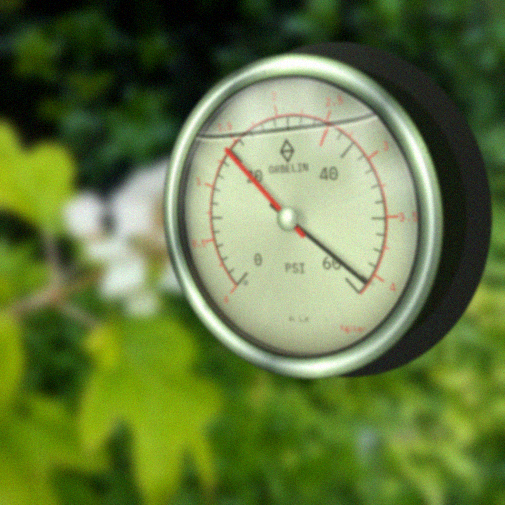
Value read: 20 psi
